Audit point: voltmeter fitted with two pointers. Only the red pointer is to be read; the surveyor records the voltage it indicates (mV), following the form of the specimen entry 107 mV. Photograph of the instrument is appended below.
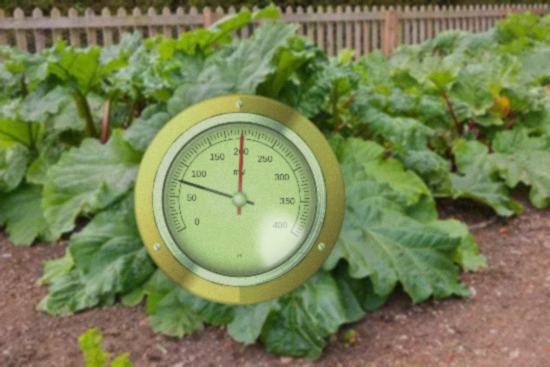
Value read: 200 mV
